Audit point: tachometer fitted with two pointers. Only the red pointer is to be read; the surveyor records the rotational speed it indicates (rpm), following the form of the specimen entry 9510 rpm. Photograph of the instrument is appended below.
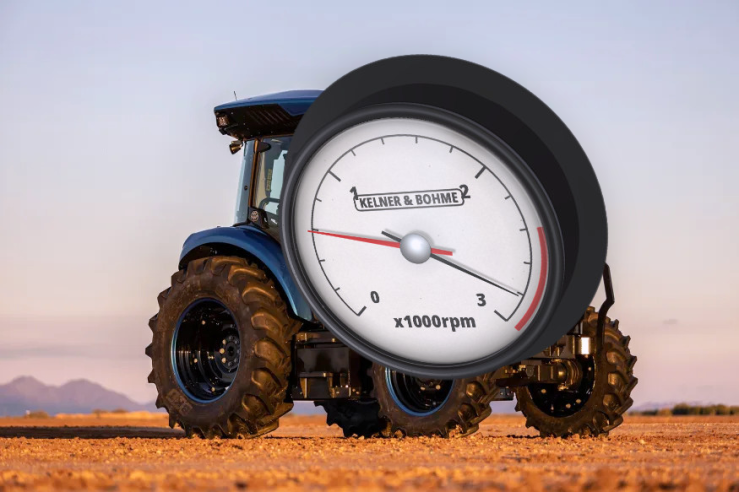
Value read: 600 rpm
